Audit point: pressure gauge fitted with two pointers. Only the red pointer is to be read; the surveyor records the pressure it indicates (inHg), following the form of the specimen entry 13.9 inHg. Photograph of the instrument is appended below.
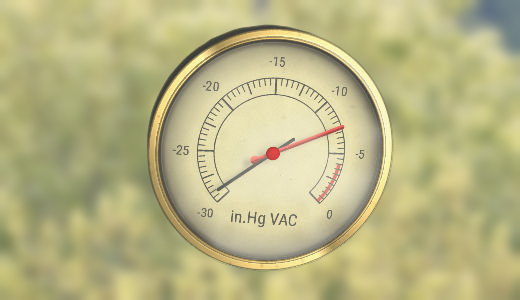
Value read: -7.5 inHg
